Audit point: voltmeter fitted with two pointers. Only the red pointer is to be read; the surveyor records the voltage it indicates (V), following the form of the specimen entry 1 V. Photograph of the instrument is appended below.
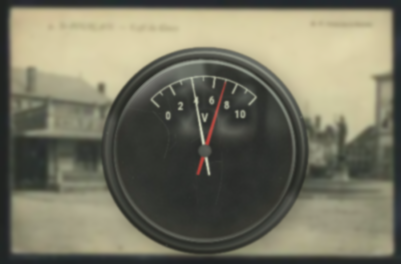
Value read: 7 V
